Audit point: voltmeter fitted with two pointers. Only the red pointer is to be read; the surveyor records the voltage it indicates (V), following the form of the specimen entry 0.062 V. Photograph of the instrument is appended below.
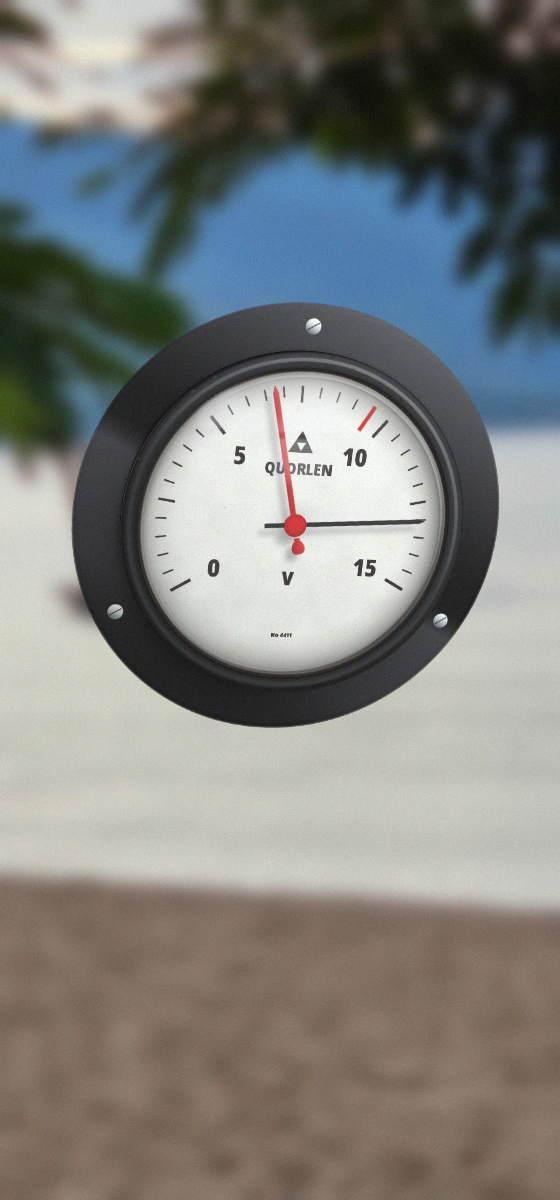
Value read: 6.75 V
